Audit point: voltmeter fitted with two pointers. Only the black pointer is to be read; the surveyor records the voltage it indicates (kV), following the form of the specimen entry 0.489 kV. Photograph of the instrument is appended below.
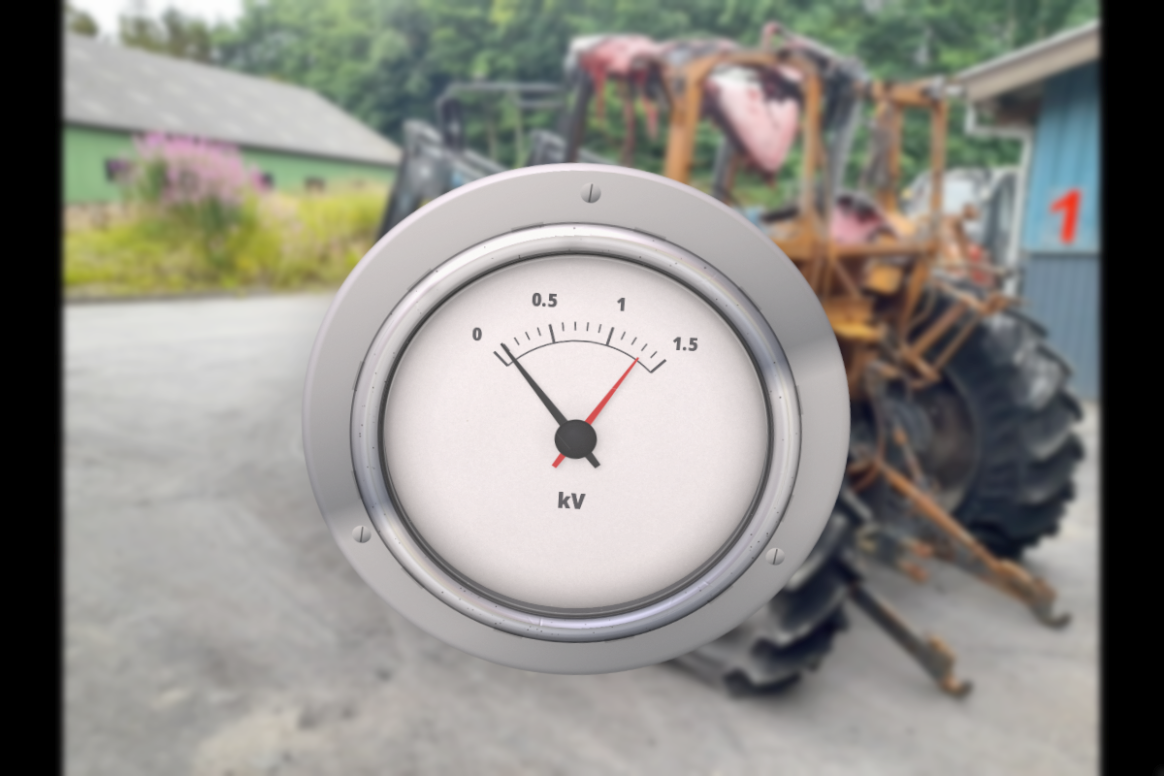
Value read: 0.1 kV
